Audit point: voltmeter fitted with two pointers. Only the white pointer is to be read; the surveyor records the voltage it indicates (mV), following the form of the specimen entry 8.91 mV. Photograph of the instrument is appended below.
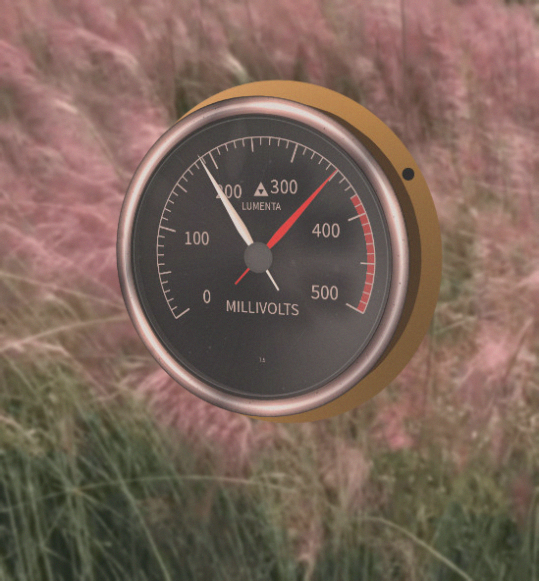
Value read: 190 mV
